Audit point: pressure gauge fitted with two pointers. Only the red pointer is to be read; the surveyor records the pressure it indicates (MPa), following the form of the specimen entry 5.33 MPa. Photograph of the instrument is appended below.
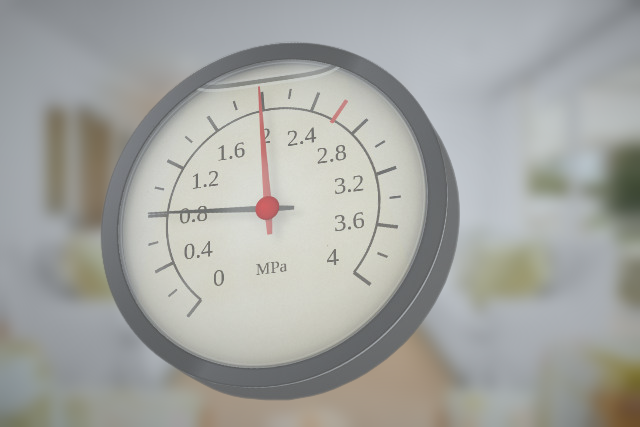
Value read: 2 MPa
